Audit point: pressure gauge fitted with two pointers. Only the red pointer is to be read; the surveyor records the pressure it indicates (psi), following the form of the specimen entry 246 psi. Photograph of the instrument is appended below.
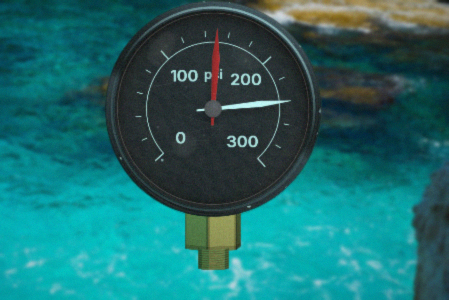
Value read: 150 psi
